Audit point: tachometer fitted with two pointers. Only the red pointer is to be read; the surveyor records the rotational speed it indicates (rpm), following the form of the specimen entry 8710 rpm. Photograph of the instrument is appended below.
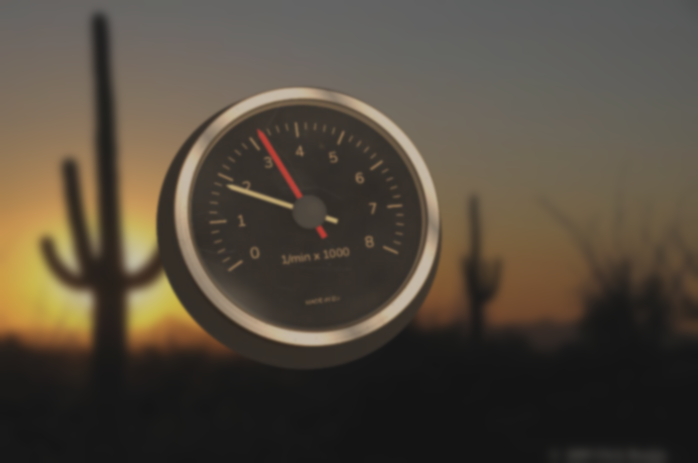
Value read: 3200 rpm
